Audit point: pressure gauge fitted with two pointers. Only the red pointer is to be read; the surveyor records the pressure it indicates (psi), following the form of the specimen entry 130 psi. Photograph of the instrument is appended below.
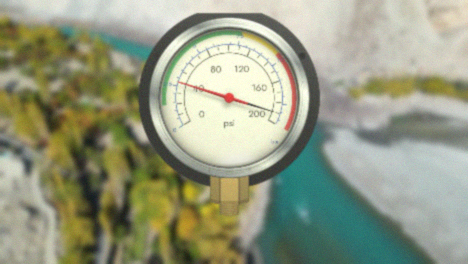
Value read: 40 psi
